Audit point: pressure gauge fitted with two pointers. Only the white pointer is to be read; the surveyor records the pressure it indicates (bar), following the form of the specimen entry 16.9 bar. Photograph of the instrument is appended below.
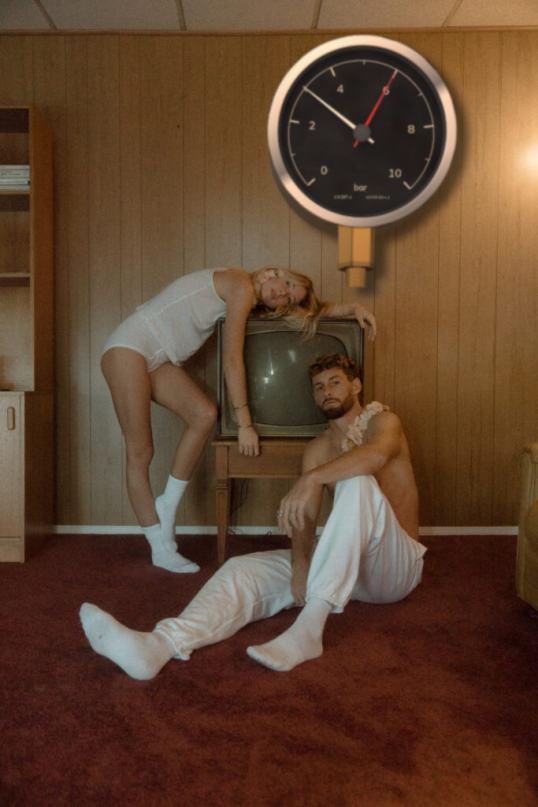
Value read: 3 bar
